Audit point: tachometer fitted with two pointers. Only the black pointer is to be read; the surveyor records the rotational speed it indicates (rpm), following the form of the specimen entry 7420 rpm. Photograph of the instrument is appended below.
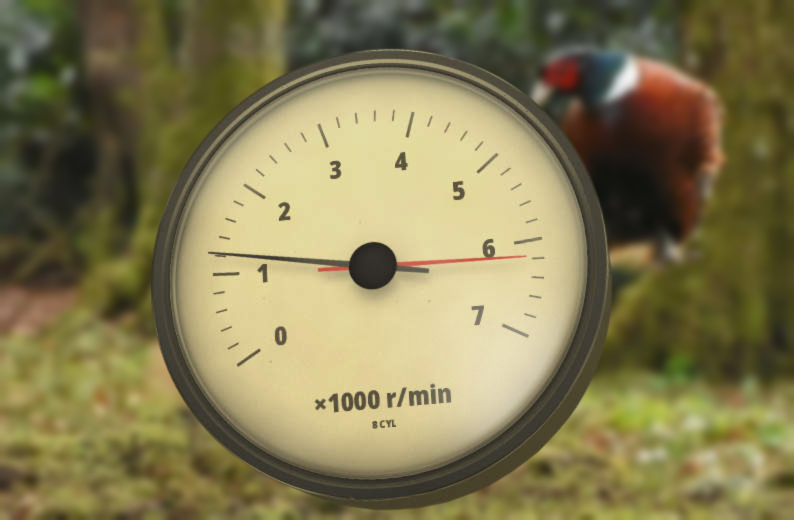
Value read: 1200 rpm
